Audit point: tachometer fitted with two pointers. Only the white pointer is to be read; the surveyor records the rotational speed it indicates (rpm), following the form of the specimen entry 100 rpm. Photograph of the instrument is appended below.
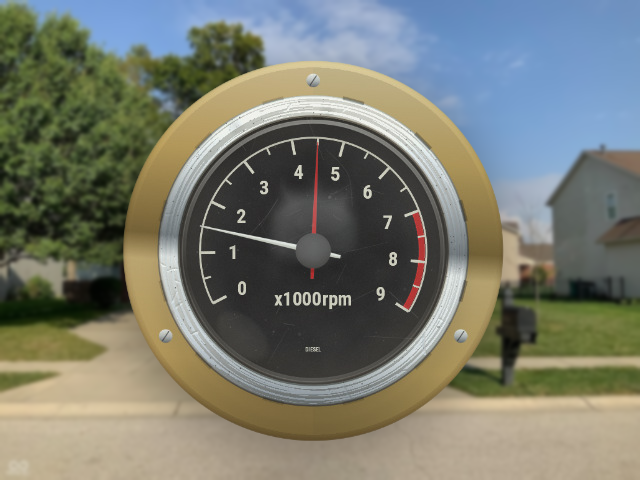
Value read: 1500 rpm
